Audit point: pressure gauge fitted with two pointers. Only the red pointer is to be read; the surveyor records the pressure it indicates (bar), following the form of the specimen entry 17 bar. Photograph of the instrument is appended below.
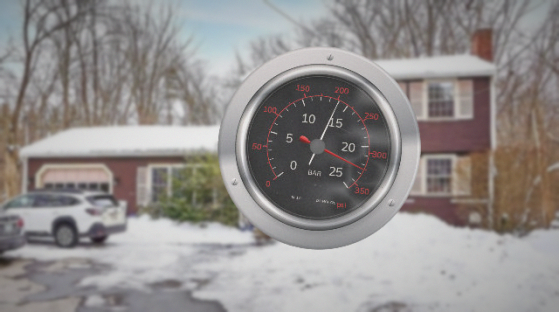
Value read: 22.5 bar
